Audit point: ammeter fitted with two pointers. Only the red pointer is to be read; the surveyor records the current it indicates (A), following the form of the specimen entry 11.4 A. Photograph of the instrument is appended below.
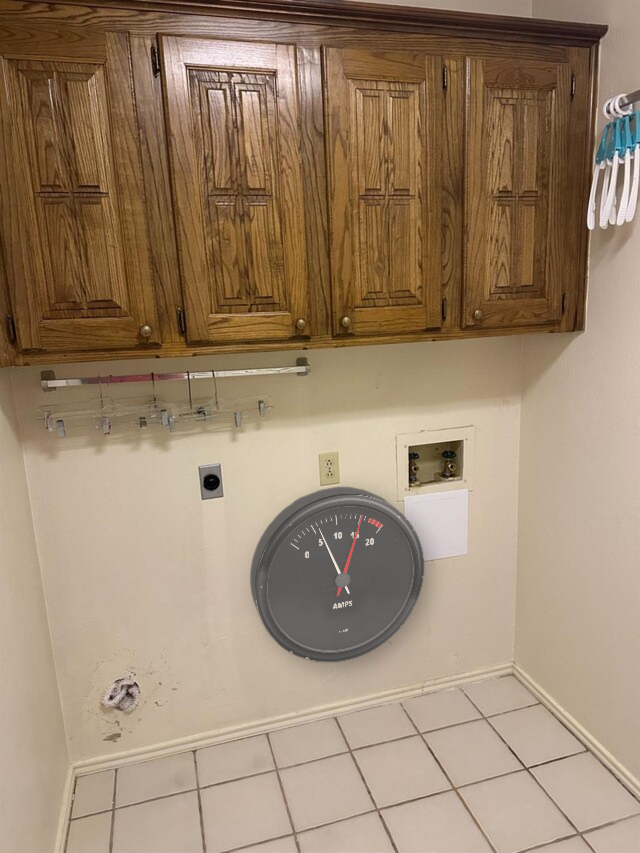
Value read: 15 A
